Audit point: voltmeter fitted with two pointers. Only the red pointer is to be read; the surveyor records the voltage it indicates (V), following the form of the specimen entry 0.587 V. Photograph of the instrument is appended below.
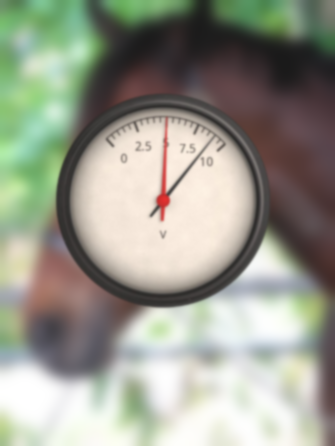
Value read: 5 V
